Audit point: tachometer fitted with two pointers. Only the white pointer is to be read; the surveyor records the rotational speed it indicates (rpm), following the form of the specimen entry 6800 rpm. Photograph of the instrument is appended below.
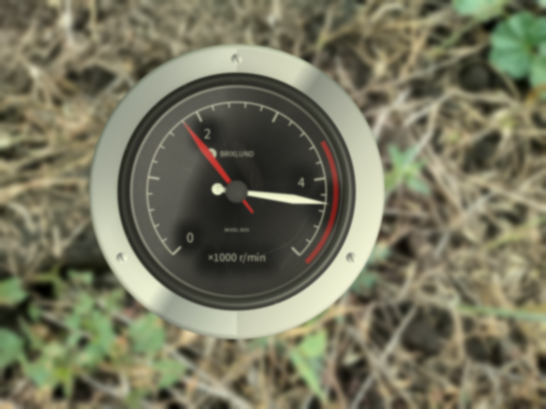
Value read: 4300 rpm
